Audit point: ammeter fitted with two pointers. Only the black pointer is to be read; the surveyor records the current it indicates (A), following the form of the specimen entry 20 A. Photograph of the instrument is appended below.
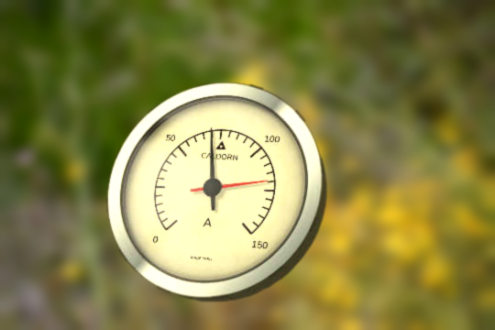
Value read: 70 A
